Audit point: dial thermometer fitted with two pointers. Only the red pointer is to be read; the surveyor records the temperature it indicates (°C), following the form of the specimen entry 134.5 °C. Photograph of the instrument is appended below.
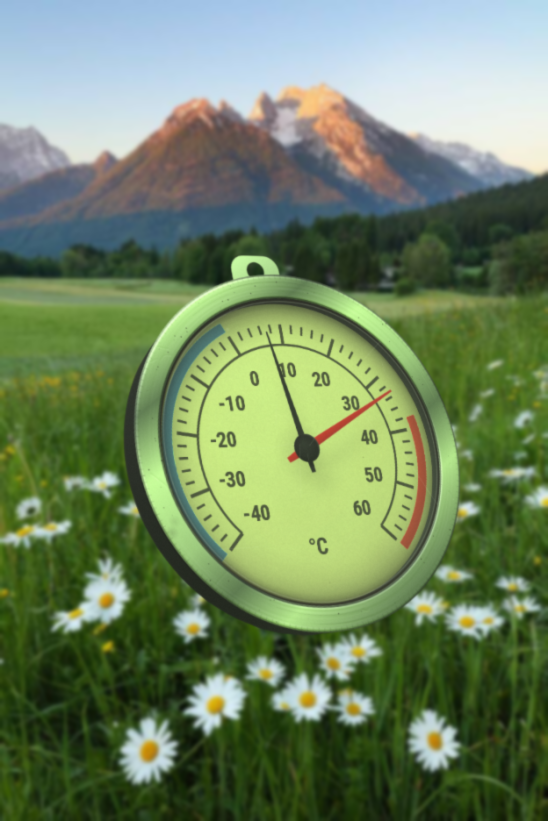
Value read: 33 °C
